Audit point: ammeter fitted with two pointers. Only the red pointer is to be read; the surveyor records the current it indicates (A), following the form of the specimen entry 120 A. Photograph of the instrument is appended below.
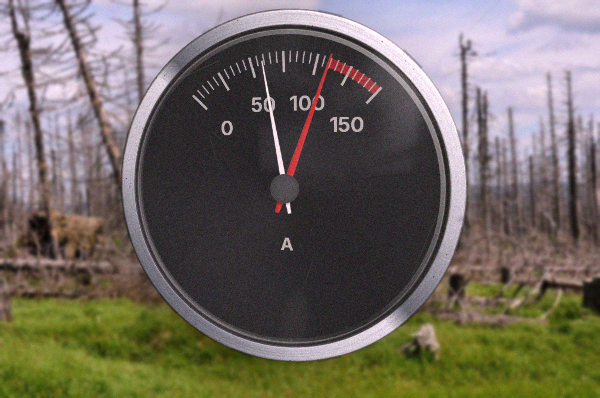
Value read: 110 A
